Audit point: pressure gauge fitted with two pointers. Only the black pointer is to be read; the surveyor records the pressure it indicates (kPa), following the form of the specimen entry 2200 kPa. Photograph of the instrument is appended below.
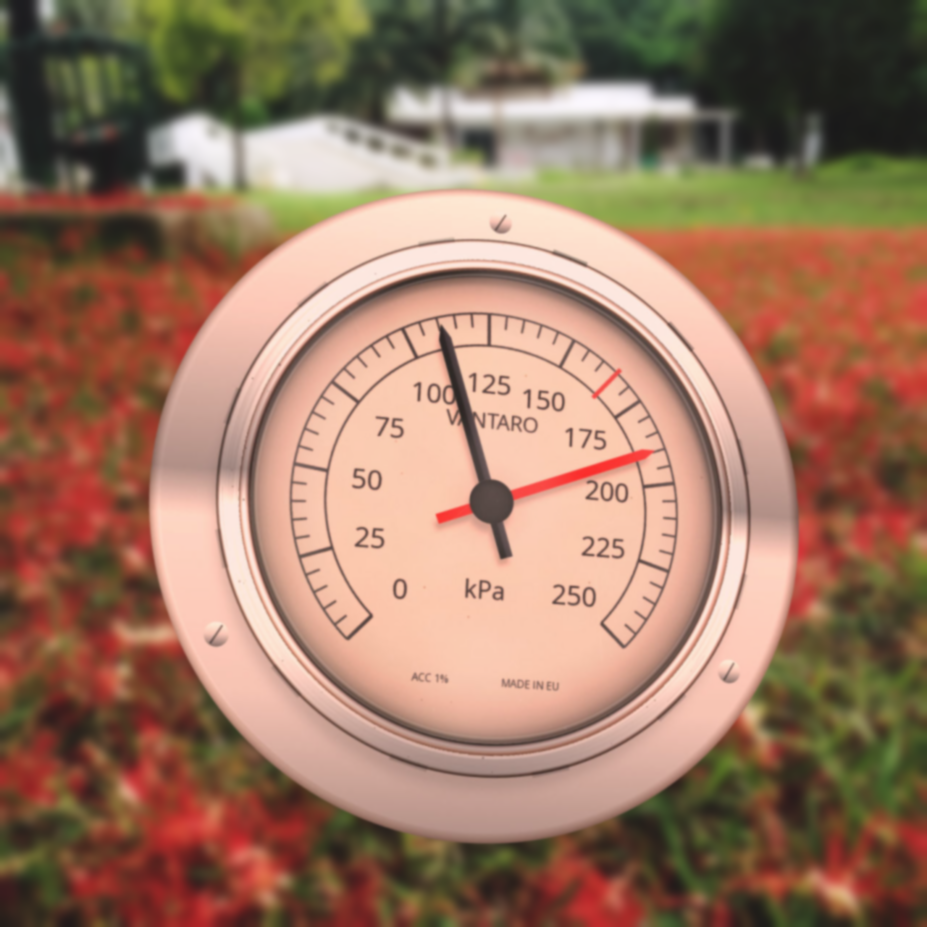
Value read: 110 kPa
